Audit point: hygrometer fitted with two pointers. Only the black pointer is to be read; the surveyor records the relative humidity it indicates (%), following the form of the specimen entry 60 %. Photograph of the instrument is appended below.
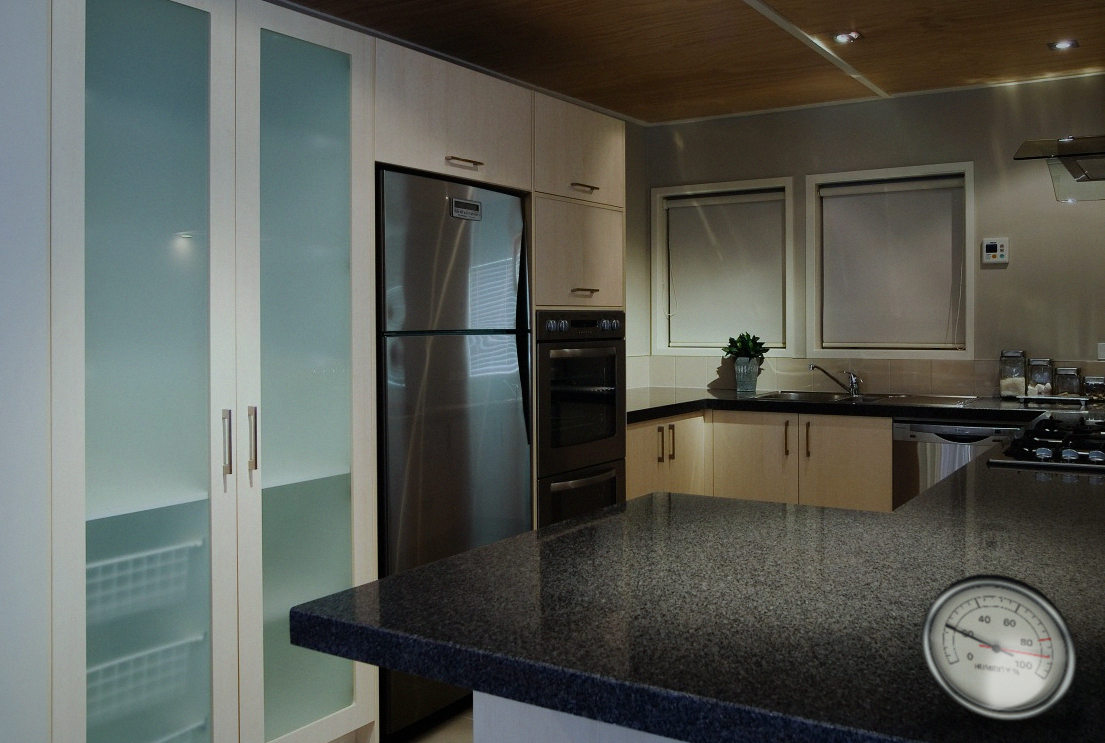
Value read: 20 %
